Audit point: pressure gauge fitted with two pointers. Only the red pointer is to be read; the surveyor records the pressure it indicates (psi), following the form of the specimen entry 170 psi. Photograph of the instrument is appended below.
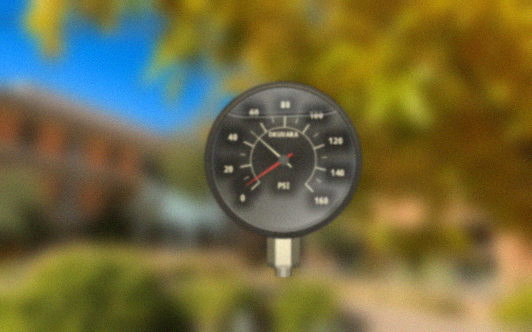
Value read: 5 psi
